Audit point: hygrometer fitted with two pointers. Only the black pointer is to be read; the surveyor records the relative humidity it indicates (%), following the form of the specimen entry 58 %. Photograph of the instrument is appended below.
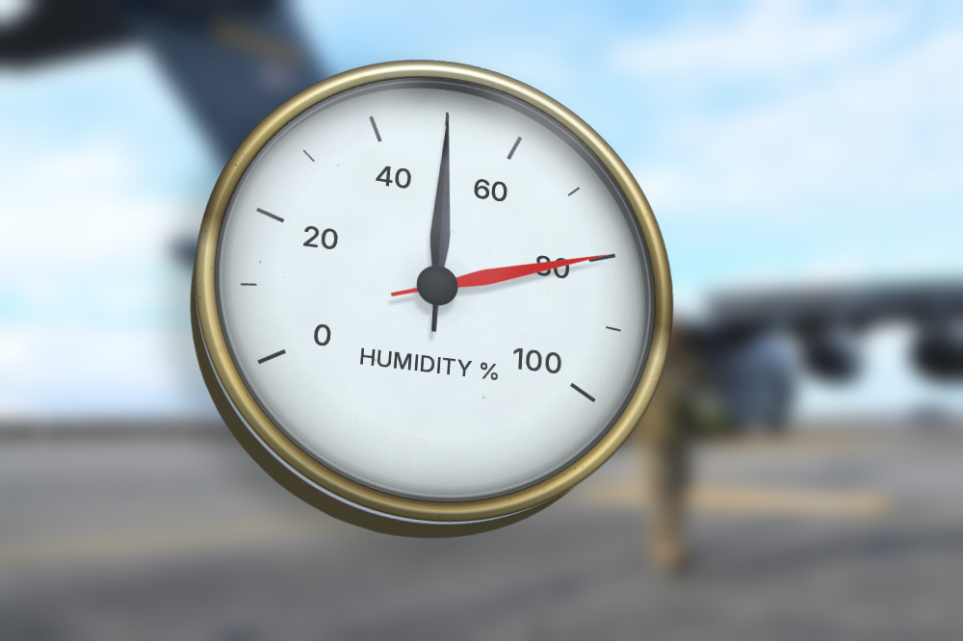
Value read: 50 %
